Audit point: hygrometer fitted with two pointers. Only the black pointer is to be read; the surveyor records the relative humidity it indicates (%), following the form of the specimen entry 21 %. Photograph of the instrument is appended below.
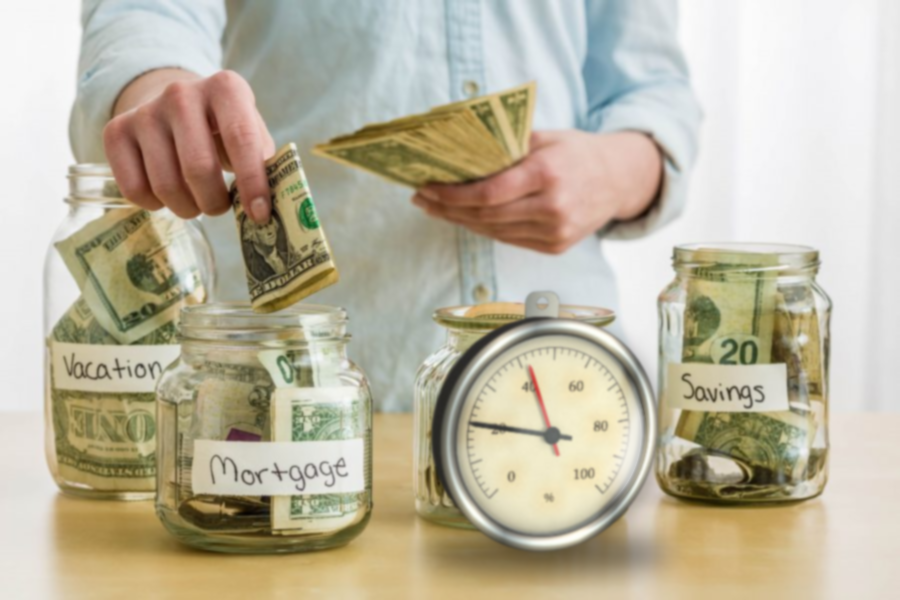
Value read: 20 %
